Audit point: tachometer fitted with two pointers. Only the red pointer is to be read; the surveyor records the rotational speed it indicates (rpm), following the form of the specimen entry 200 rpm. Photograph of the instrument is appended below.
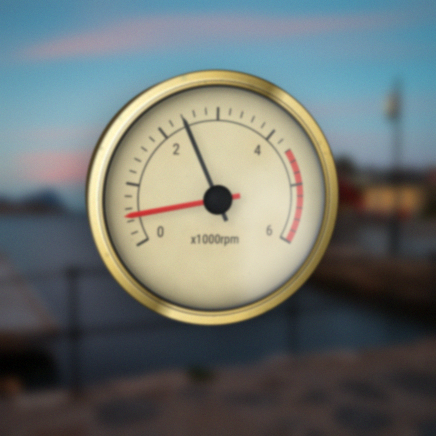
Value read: 500 rpm
